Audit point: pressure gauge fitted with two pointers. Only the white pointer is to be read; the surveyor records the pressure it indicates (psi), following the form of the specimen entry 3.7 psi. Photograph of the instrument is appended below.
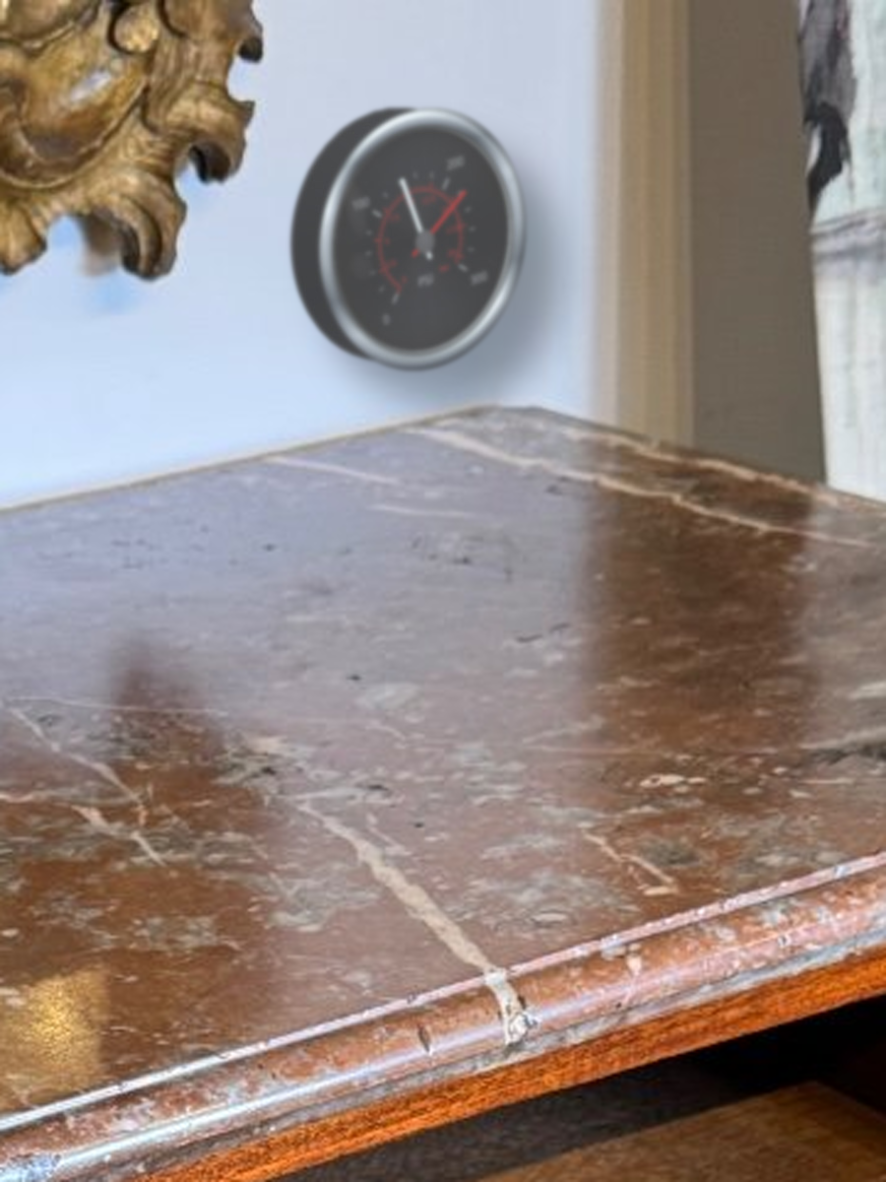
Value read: 140 psi
